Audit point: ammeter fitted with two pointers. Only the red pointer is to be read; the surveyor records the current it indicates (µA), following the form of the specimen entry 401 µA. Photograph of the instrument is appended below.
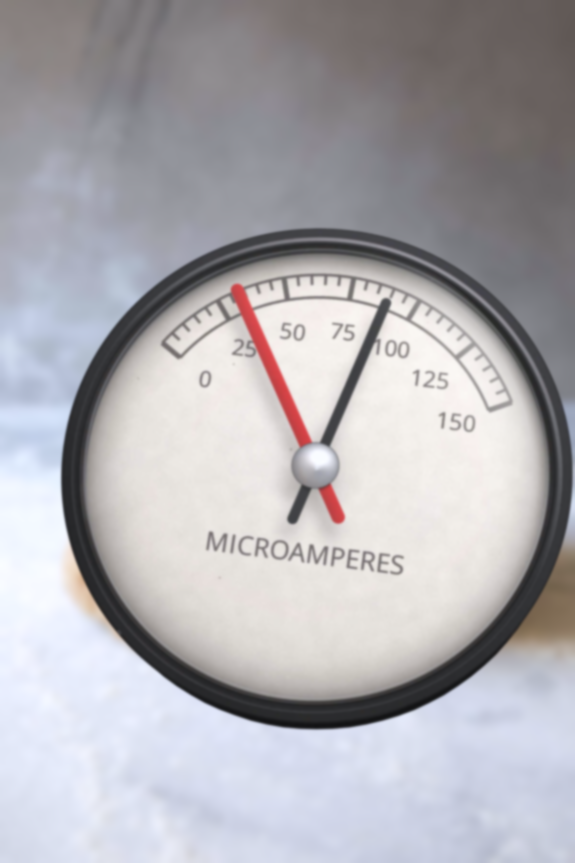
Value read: 32.5 µA
